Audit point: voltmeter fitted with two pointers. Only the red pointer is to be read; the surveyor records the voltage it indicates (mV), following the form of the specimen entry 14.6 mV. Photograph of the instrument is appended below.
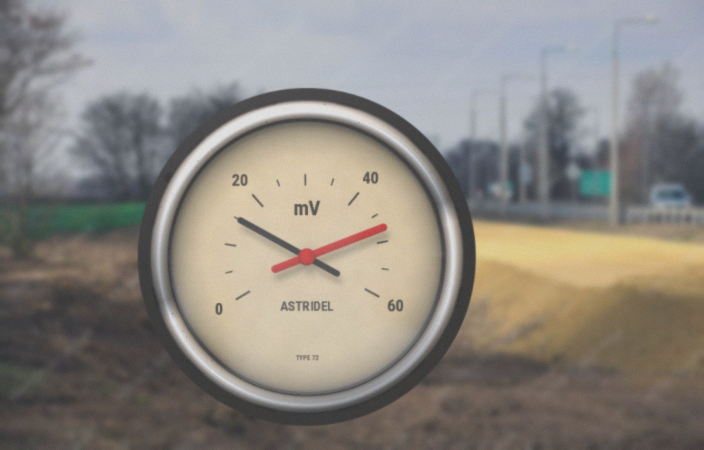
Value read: 47.5 mV
